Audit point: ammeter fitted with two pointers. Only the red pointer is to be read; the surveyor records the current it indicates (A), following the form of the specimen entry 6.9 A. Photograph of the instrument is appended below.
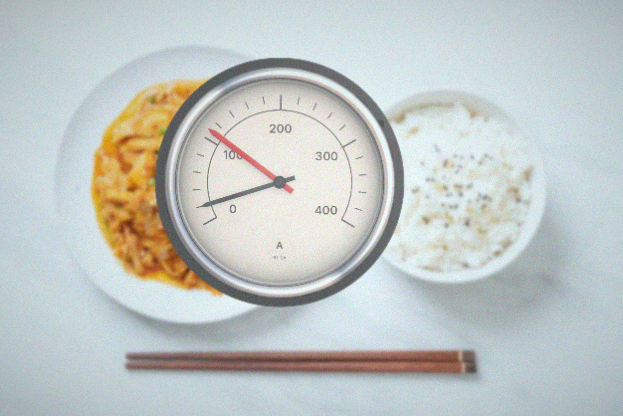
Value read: 110 A
